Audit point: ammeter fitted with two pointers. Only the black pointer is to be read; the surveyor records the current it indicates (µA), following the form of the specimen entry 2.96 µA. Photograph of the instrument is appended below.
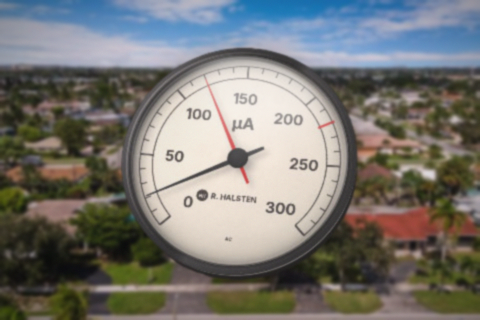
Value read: 20 µA
